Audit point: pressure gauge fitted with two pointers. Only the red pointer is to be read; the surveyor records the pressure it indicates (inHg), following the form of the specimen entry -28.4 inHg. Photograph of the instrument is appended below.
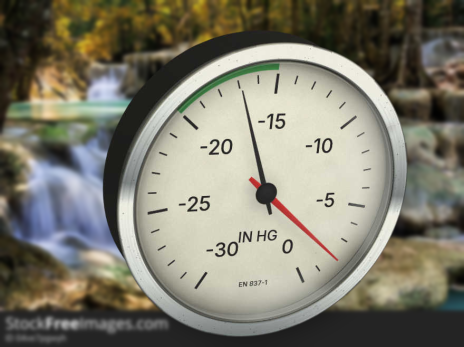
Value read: -2 inHg
